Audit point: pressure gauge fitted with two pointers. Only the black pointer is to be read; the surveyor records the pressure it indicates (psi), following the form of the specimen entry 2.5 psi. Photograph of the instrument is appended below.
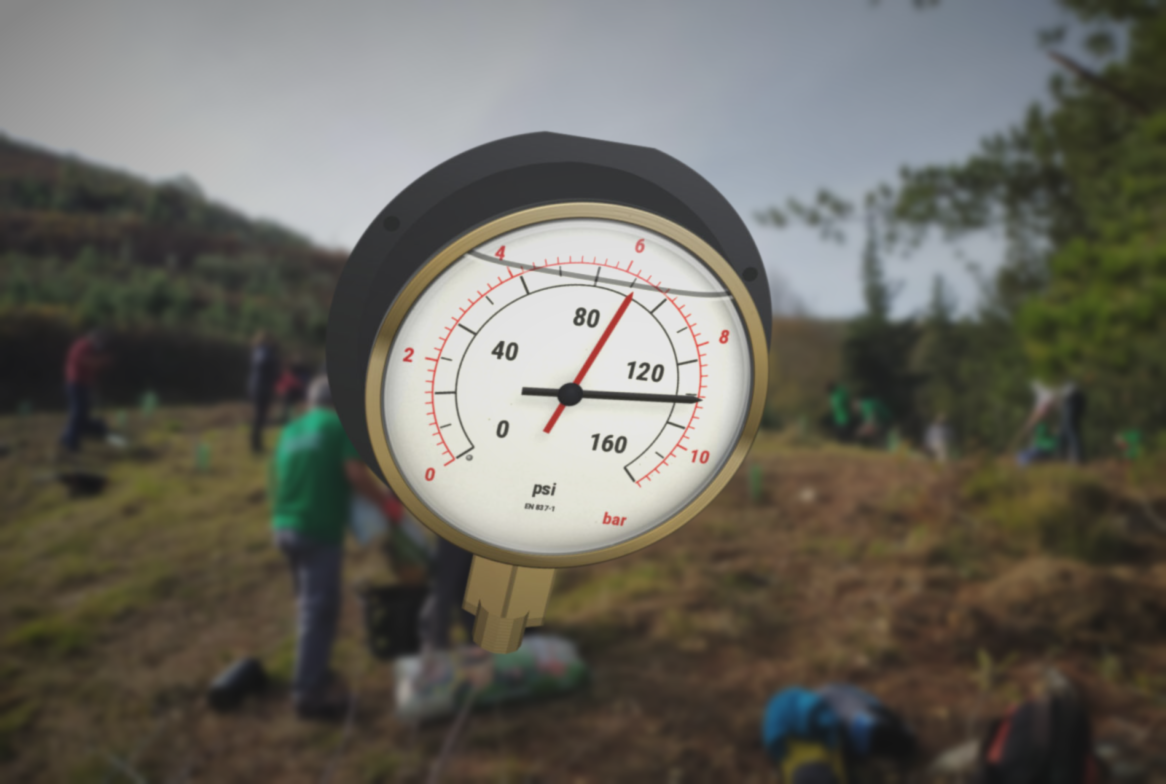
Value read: 130 psi
